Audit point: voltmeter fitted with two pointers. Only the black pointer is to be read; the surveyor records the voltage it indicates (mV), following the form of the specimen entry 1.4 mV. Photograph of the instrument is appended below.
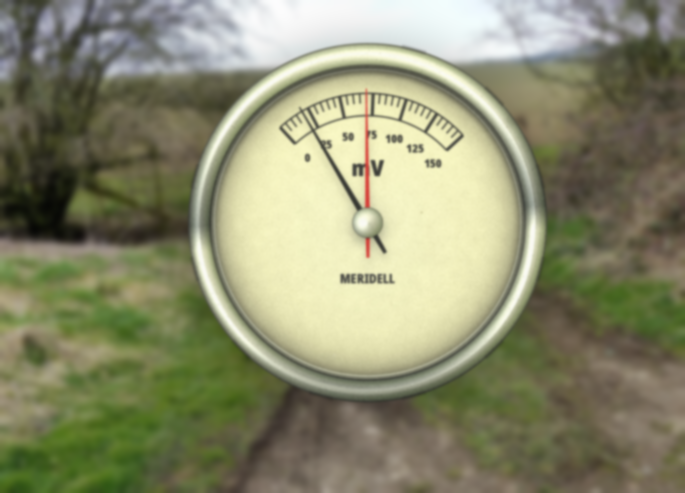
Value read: 20 mV
